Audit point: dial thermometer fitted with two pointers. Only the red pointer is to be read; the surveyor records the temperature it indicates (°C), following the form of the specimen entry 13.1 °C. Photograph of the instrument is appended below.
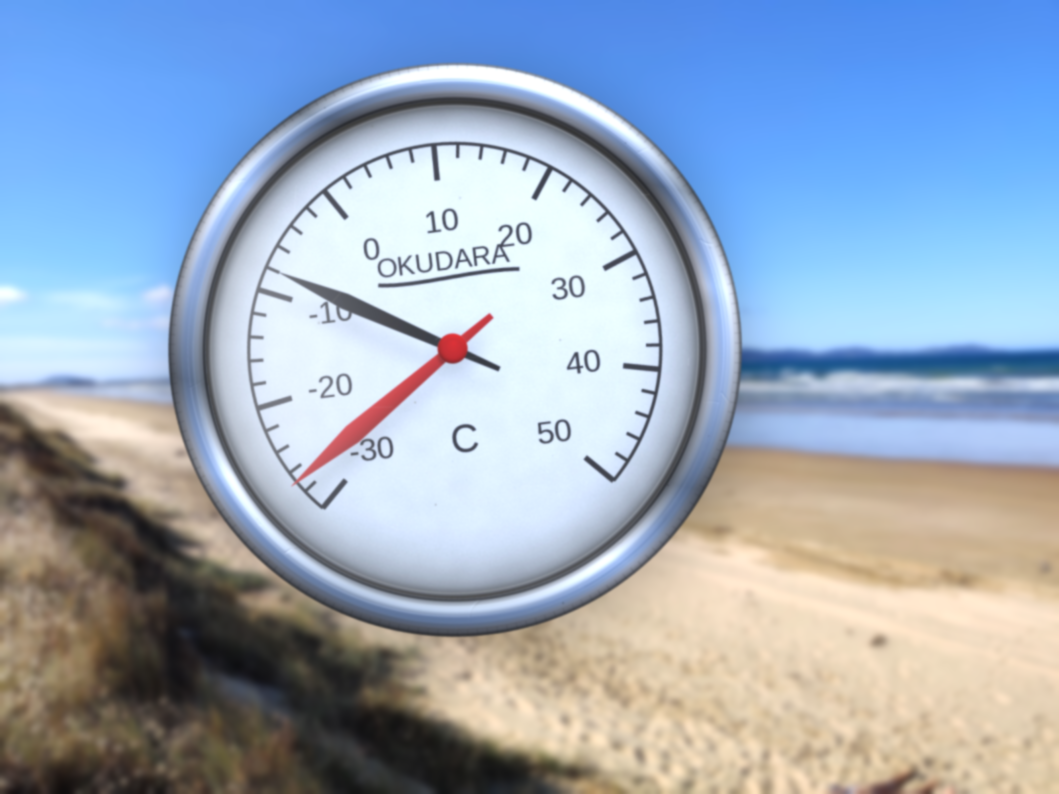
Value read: -27 °C
